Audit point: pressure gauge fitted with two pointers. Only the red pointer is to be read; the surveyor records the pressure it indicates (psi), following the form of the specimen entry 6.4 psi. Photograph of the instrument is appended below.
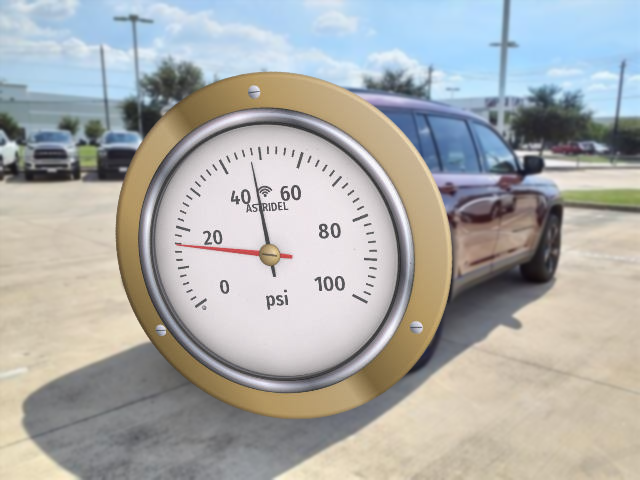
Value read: 16 psi
